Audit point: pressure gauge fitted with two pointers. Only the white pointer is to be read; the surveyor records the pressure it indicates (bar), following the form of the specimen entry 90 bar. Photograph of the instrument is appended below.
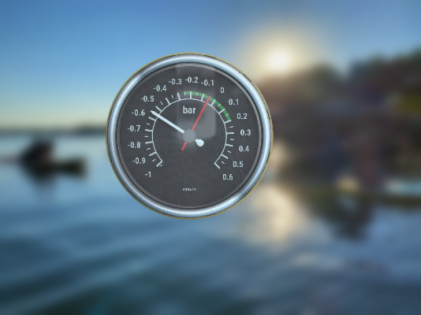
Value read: -0.55 bar
